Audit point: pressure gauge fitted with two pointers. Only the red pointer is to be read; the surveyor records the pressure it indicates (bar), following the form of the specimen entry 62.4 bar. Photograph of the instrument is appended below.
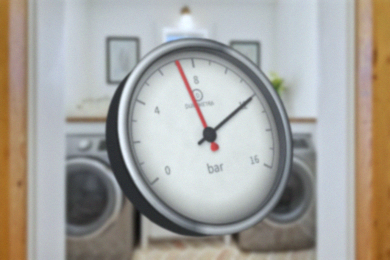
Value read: 7 bar
